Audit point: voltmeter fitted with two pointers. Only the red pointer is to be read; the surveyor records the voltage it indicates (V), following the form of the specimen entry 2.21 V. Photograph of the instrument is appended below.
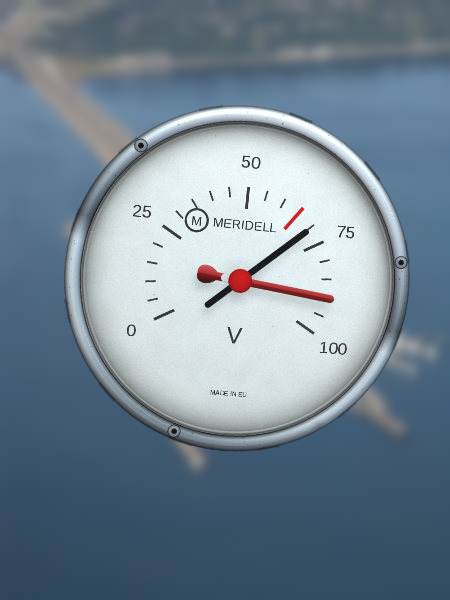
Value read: 90 V
